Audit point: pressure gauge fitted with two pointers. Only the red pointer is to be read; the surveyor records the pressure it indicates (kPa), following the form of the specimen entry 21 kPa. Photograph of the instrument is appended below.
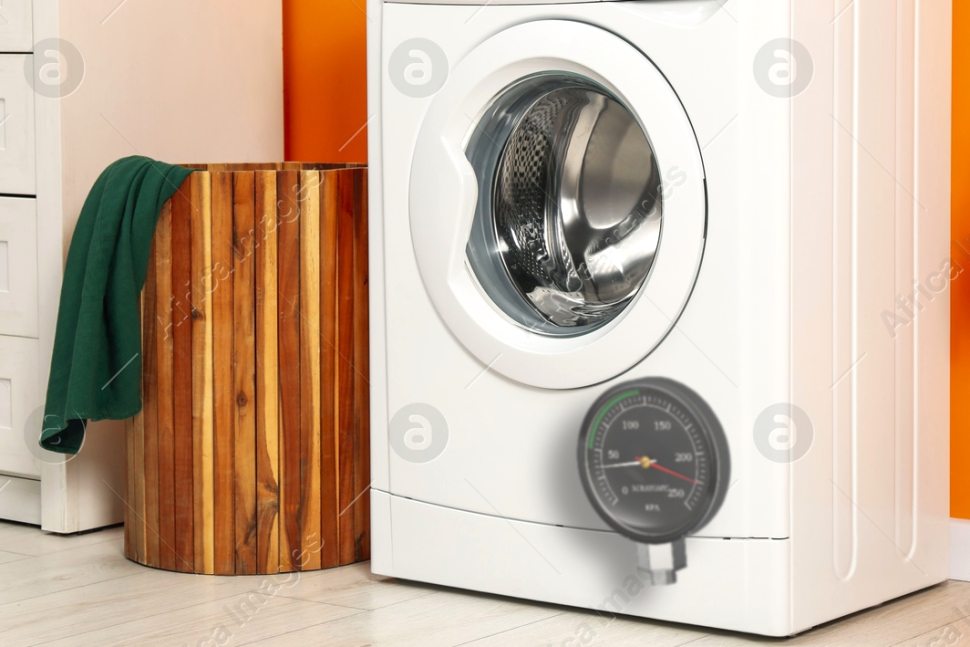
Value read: 225 kPa
